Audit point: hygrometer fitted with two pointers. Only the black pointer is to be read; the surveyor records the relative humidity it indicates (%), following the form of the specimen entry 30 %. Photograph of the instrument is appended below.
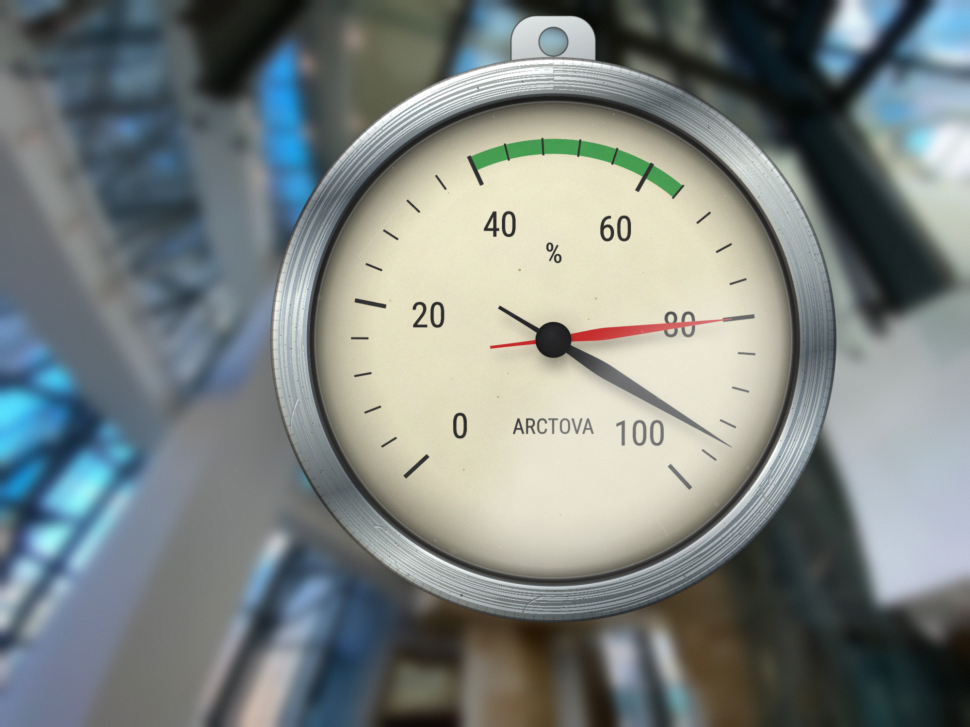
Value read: 94 %
